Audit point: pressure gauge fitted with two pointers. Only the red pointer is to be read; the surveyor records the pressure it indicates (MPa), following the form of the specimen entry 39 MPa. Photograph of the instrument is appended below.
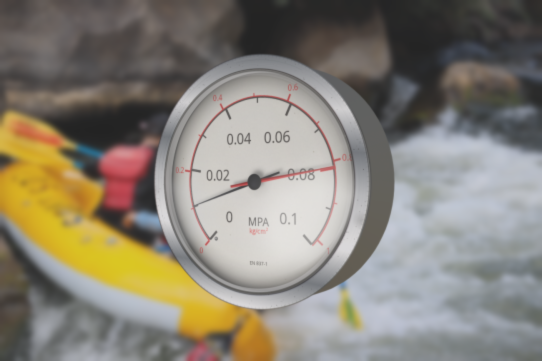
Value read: 0.08 MPa
